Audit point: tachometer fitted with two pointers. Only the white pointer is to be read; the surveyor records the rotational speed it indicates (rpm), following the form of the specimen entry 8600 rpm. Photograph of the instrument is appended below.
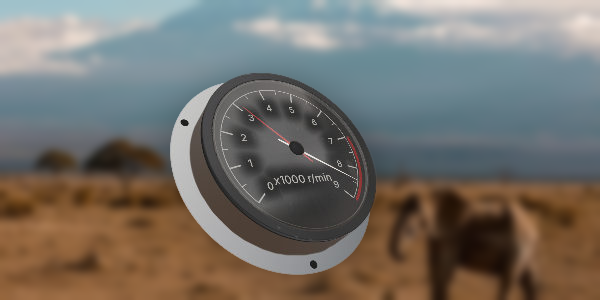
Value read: 8500 rpm
